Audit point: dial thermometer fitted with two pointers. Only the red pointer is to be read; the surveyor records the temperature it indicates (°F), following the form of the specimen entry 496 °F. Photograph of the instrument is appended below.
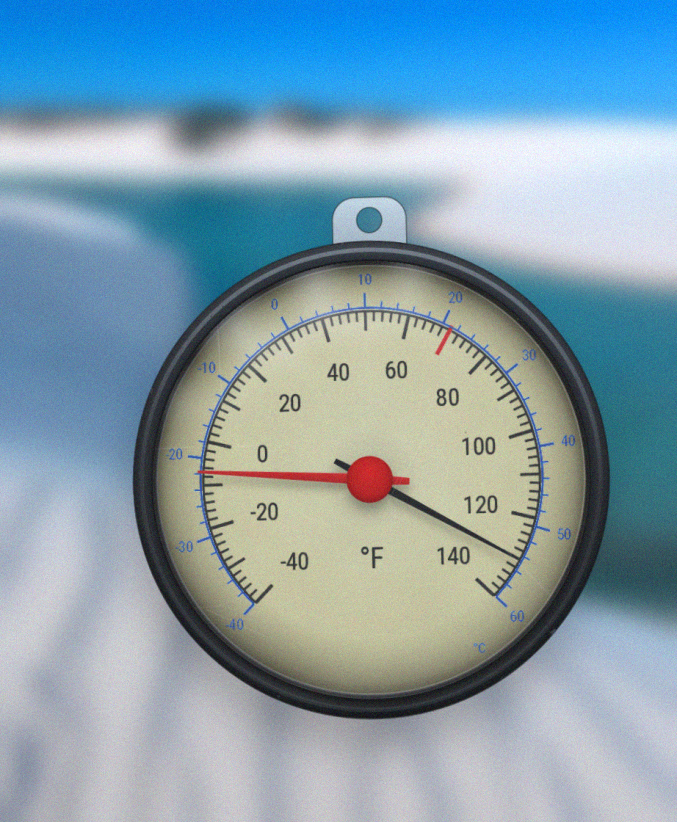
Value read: -7 °F
